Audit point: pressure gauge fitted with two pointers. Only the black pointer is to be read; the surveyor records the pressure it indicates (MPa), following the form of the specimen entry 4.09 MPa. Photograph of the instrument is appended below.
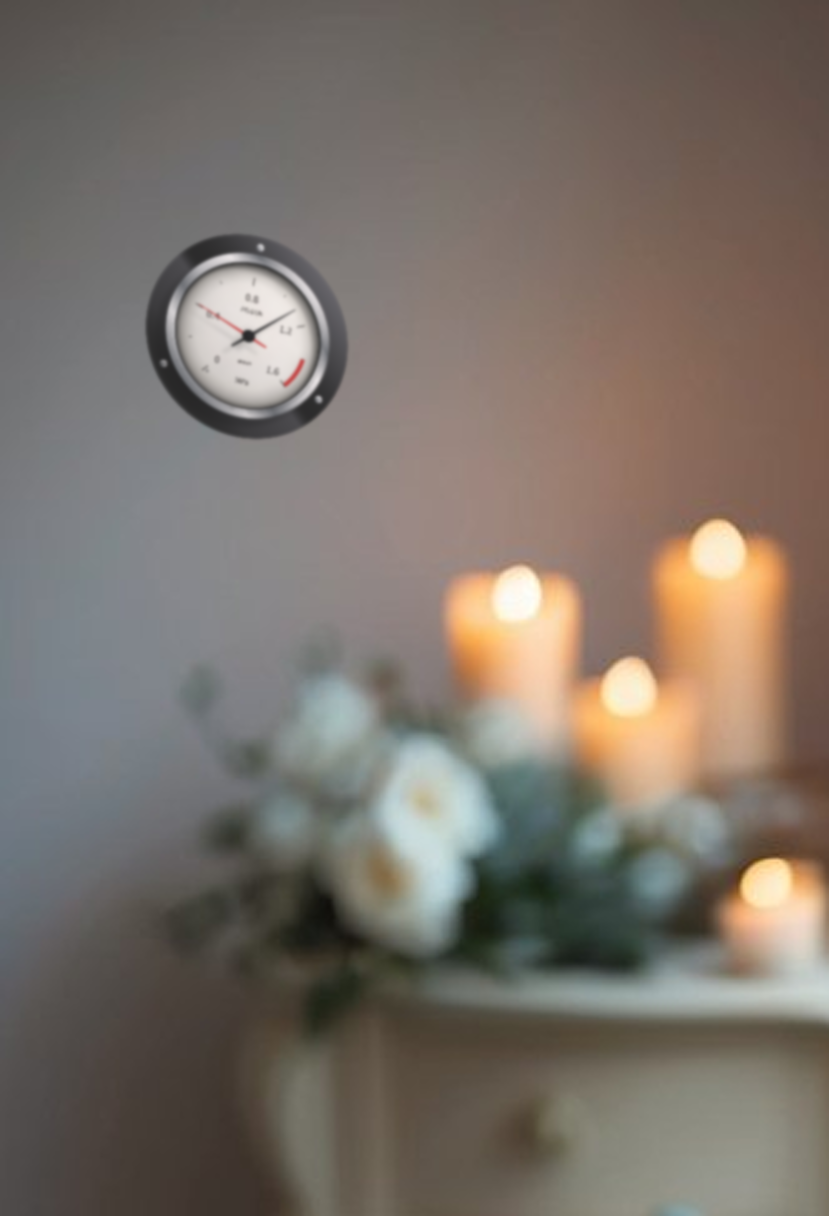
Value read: 1.1 MPa
